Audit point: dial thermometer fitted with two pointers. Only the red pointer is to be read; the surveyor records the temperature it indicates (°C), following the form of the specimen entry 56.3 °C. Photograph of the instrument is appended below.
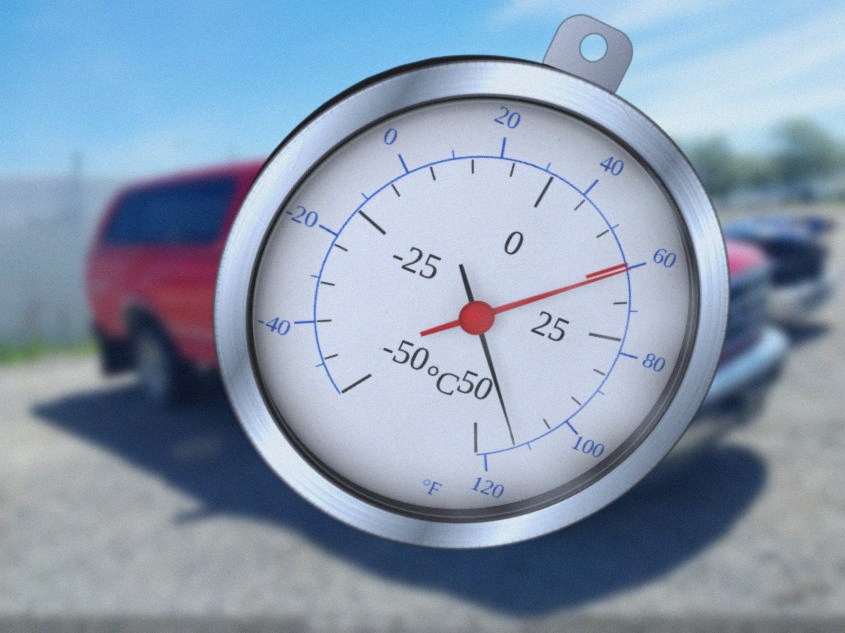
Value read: 15 °C
